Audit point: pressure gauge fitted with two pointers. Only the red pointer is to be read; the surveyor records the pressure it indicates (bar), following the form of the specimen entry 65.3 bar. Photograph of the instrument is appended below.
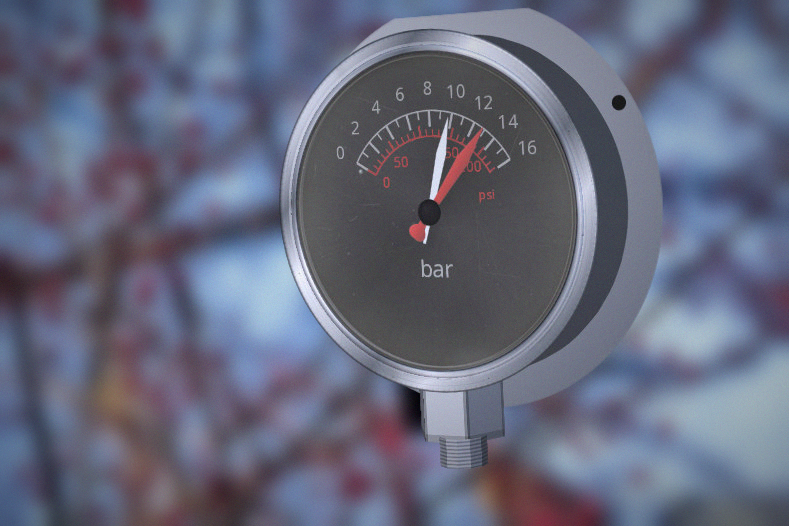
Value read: 13 bar
